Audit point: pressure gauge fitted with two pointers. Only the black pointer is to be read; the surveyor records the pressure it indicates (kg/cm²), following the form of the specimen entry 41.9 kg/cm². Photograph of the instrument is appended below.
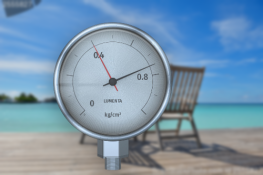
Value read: 0.75 kg/cm²
